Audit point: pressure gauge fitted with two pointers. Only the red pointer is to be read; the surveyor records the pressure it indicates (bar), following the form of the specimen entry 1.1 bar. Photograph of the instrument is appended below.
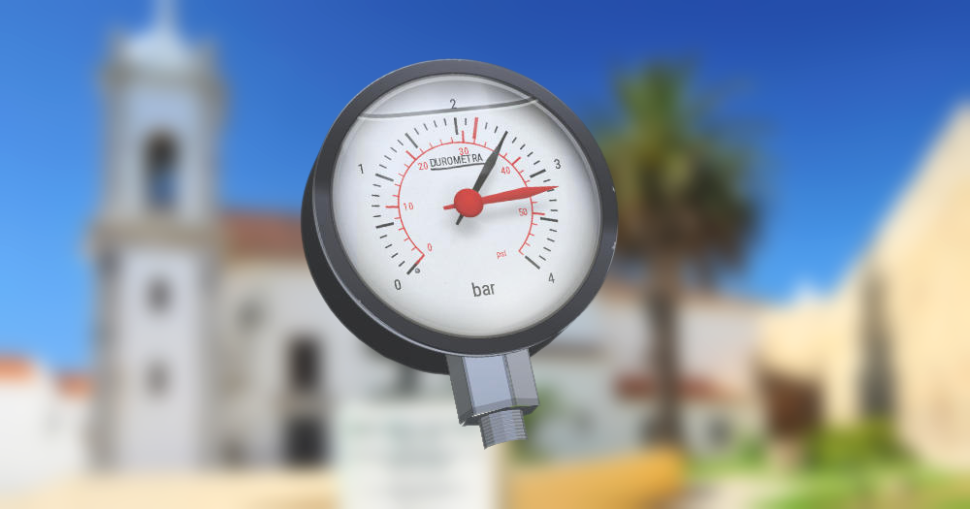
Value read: 3.2 bar
